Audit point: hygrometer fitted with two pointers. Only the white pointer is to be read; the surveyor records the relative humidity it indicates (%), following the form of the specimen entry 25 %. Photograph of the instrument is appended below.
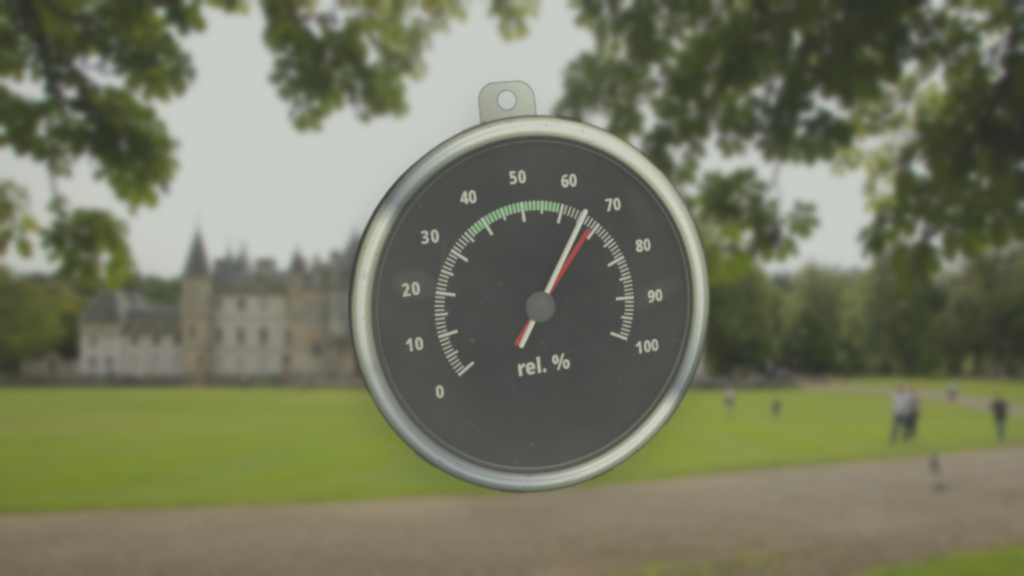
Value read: 65 %
